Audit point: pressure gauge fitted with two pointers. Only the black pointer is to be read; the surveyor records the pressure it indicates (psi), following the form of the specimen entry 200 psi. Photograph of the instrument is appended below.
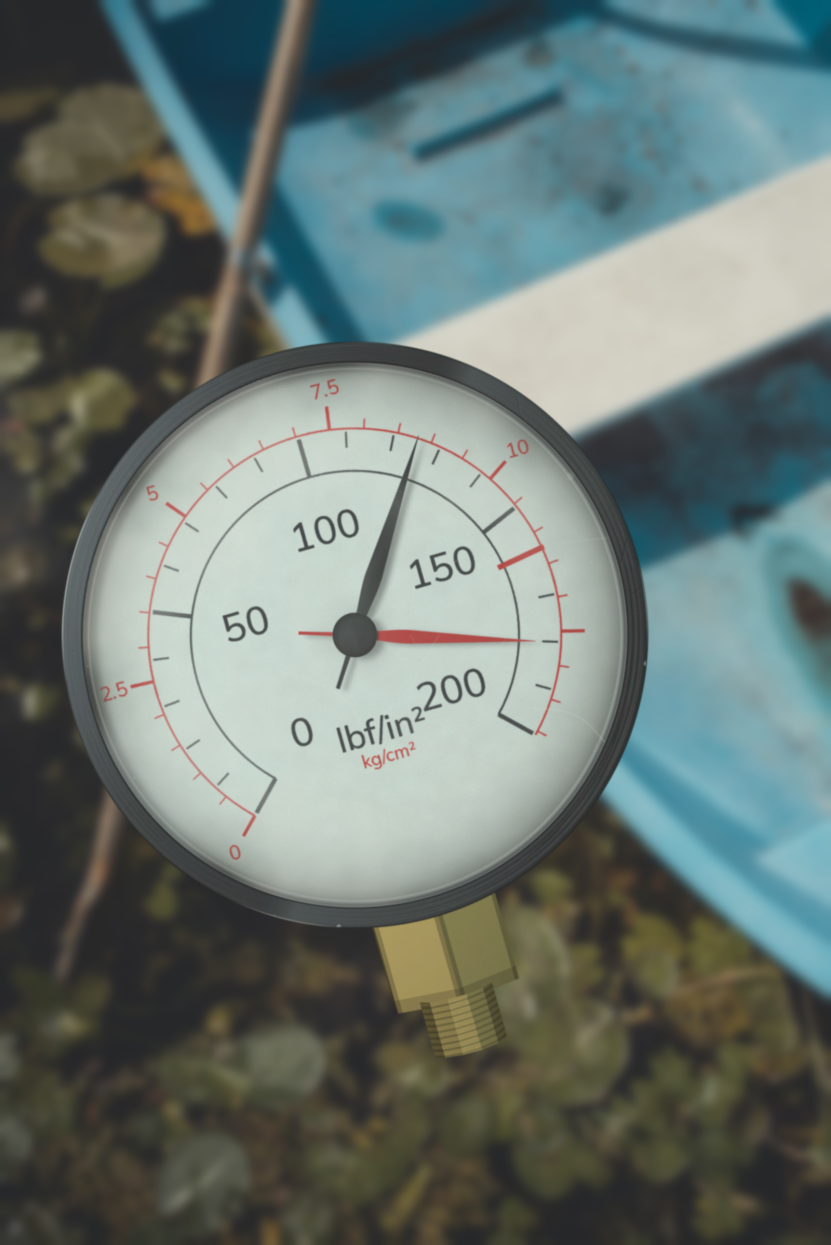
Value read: 125 psi
